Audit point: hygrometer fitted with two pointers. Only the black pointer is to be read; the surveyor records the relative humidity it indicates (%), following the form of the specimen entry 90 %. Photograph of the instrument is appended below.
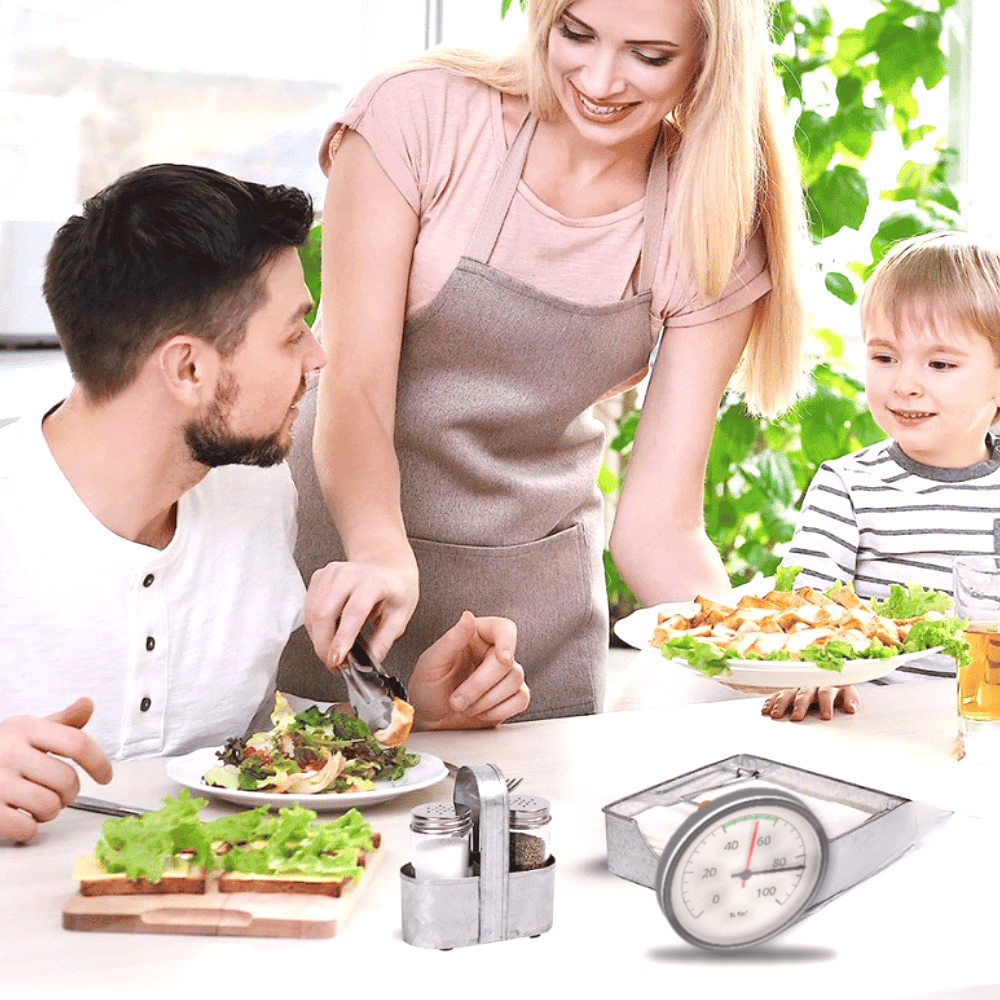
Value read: 84 %
